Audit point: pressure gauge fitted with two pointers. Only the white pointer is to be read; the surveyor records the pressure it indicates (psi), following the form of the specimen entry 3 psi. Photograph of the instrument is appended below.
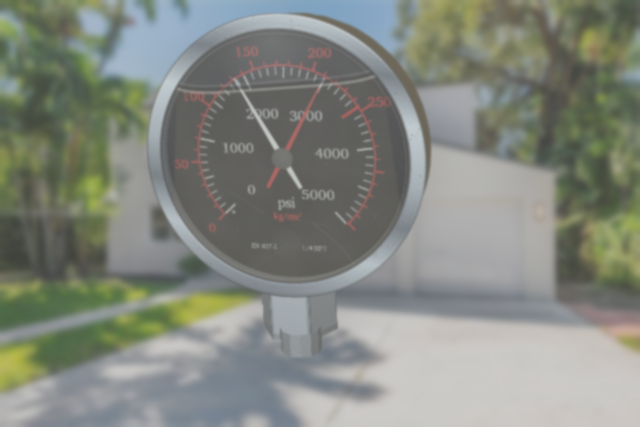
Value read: 1900 psi
